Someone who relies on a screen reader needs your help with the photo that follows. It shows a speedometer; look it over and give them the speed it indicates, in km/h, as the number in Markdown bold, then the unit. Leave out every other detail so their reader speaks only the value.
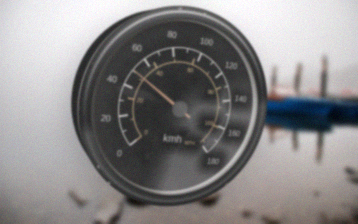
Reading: **50** km/h
